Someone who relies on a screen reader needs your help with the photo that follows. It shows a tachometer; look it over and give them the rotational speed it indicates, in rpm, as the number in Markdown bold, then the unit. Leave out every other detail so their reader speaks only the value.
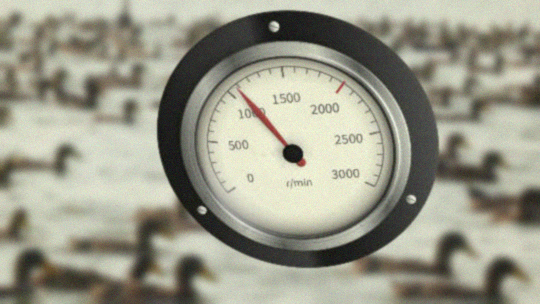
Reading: **1100** rpm
